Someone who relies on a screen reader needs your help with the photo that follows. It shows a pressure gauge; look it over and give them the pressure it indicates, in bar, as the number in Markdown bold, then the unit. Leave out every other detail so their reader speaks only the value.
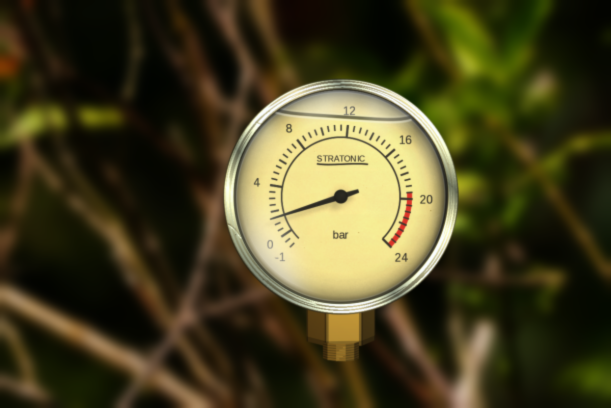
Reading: **1.5** bar
